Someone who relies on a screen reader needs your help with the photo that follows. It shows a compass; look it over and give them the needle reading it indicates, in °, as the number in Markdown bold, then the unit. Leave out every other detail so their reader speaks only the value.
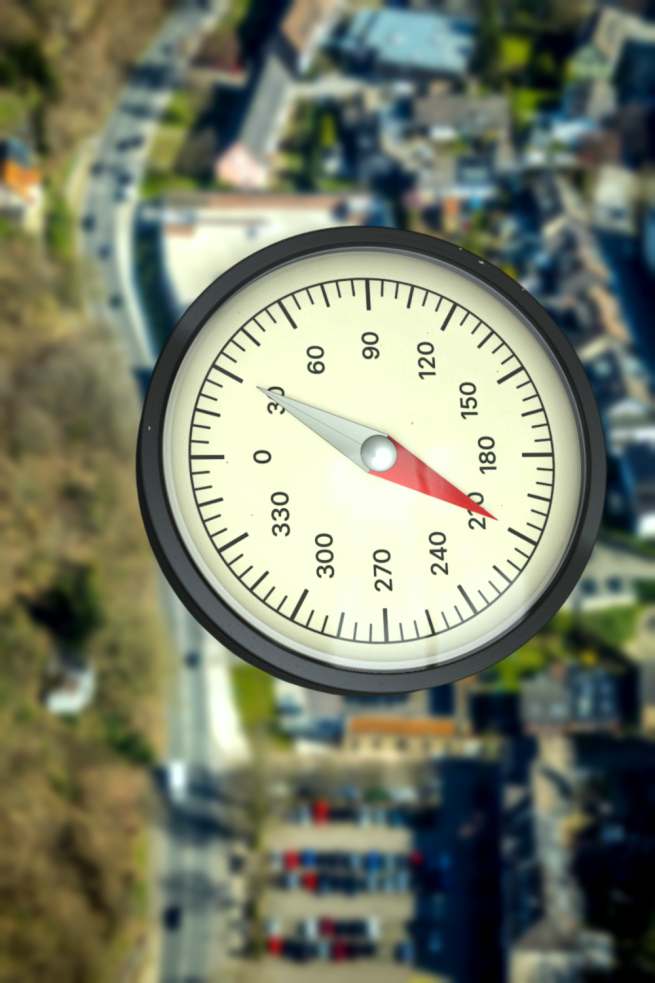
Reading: **210** °
